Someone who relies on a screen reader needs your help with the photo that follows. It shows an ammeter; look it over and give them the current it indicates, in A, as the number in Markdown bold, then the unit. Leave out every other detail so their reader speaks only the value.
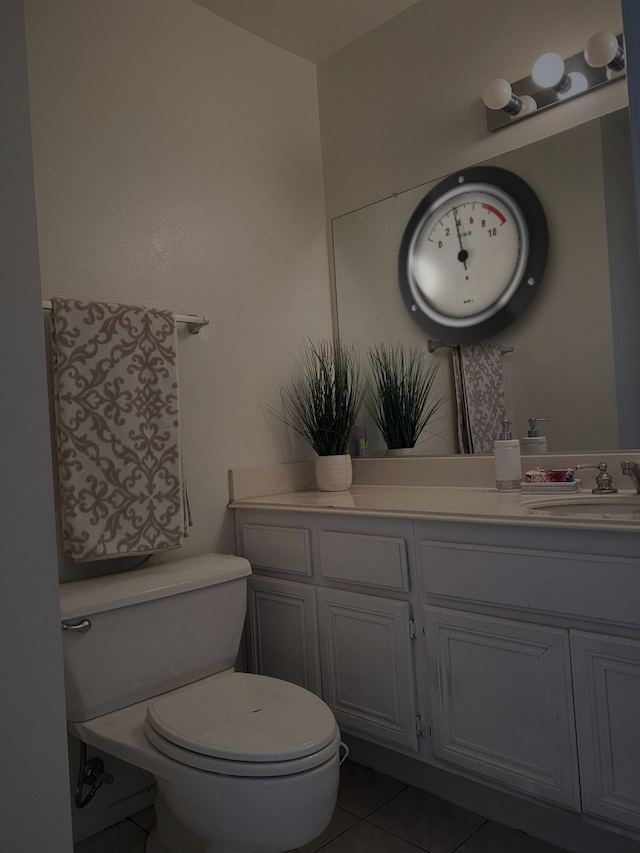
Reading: **4** A
